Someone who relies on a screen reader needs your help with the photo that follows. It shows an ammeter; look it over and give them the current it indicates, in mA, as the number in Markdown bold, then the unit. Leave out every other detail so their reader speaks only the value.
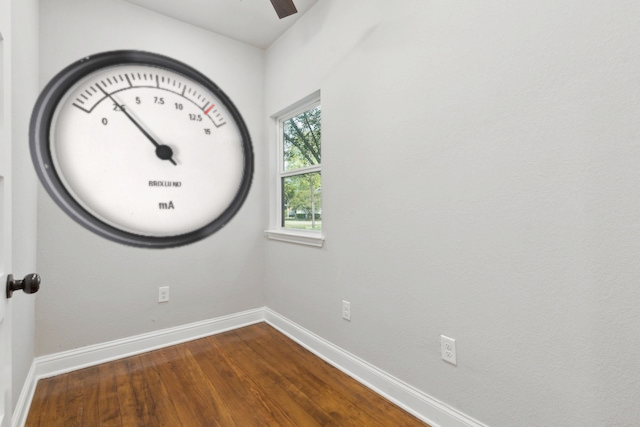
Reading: **2.5** mA
